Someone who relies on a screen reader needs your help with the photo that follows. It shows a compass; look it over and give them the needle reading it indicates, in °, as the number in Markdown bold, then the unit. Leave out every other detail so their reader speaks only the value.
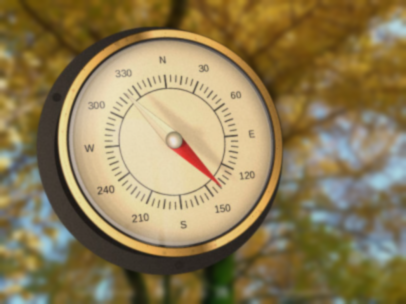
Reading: **140** °
